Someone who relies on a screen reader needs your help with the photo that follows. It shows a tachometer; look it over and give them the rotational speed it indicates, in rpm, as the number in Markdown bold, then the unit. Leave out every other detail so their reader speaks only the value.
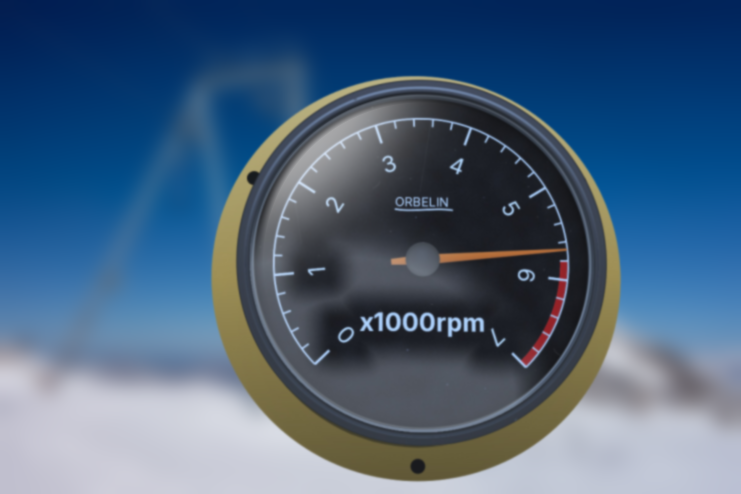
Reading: **5700** rpm
